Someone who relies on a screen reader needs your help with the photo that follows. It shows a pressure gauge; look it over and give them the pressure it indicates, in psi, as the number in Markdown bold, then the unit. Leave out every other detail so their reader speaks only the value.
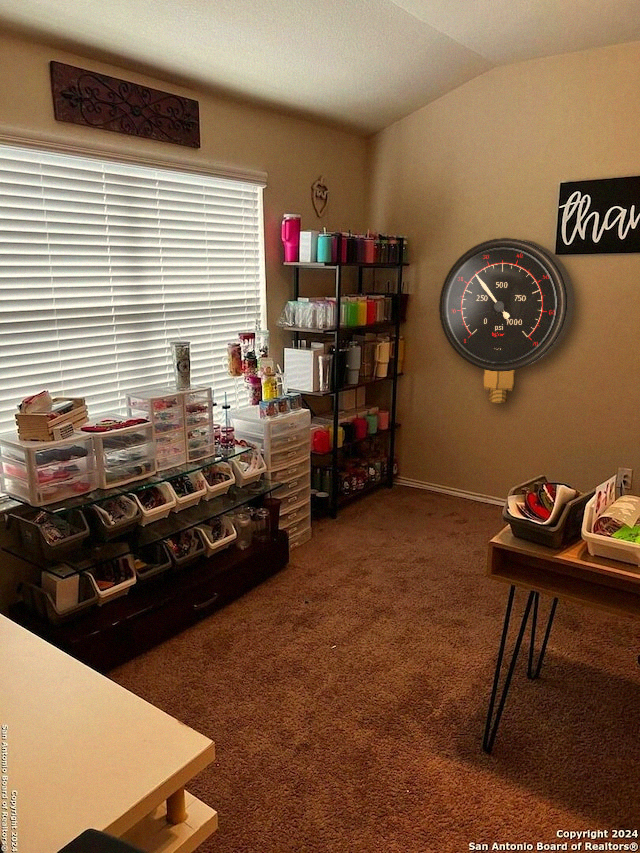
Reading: **350** psi
